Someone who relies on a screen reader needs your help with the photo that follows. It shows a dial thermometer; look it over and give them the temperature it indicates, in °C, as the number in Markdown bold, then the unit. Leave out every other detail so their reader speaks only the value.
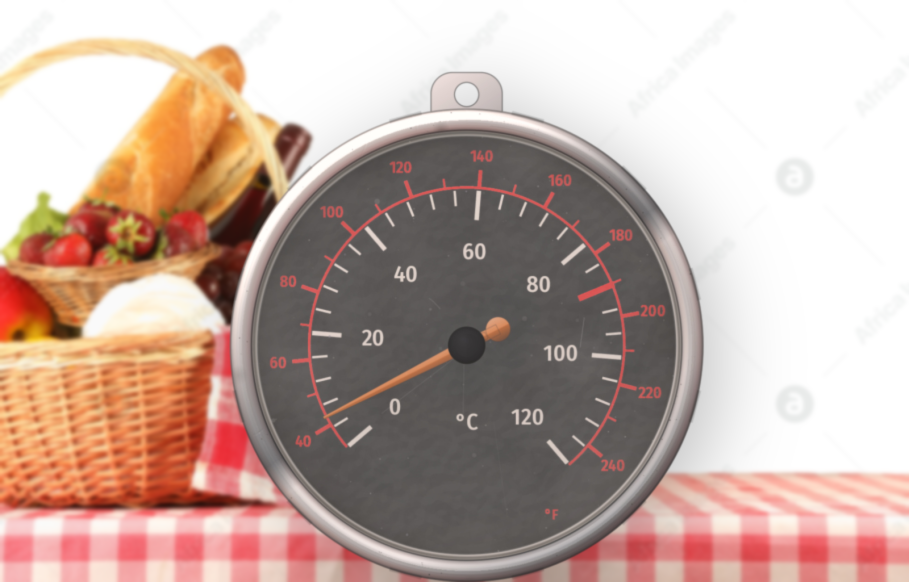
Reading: **6** °C
